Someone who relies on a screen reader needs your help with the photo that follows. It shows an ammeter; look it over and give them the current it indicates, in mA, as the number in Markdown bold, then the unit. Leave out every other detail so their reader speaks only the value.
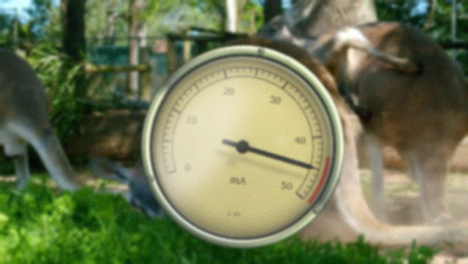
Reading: **45** mA
